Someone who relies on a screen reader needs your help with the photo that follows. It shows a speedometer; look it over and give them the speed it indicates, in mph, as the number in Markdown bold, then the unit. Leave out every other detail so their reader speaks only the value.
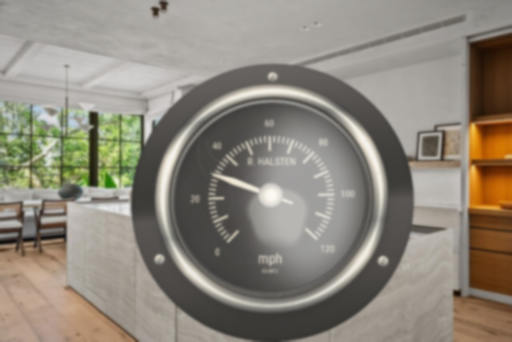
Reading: **30** mph
